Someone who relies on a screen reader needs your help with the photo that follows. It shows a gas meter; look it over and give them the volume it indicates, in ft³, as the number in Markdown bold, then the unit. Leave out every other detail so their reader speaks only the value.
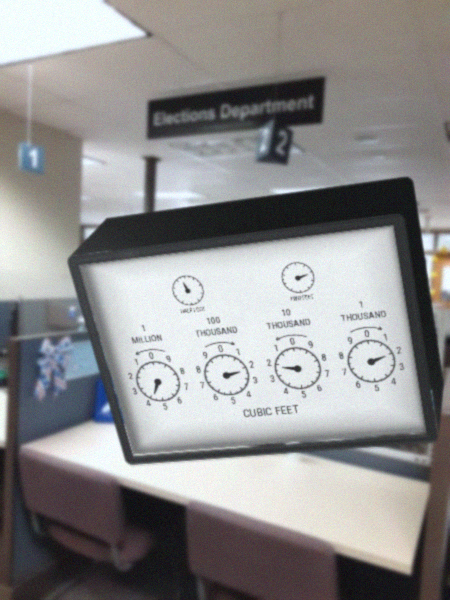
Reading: **422200** ft³
